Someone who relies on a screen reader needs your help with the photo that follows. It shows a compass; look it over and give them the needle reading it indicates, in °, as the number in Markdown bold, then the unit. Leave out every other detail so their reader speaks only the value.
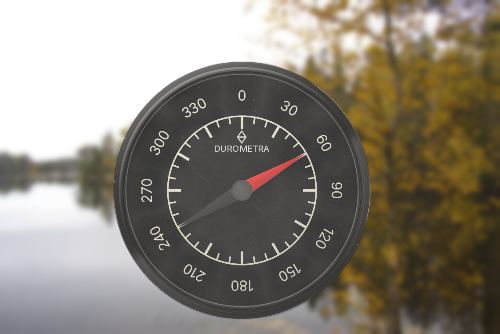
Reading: **60** °
